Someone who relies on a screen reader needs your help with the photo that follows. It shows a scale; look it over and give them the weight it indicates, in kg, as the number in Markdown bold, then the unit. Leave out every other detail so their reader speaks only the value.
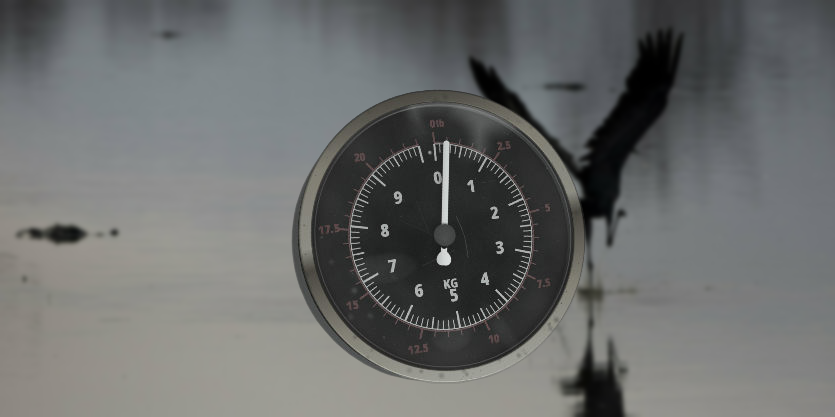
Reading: **0.2** kg
